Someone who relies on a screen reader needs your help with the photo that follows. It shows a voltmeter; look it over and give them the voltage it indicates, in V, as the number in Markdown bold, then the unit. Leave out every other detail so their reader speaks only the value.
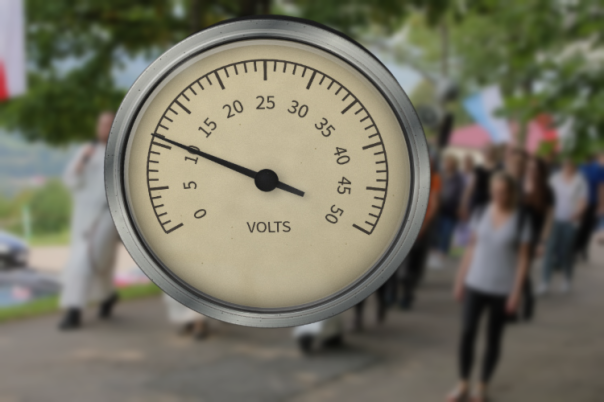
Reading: **11** V
